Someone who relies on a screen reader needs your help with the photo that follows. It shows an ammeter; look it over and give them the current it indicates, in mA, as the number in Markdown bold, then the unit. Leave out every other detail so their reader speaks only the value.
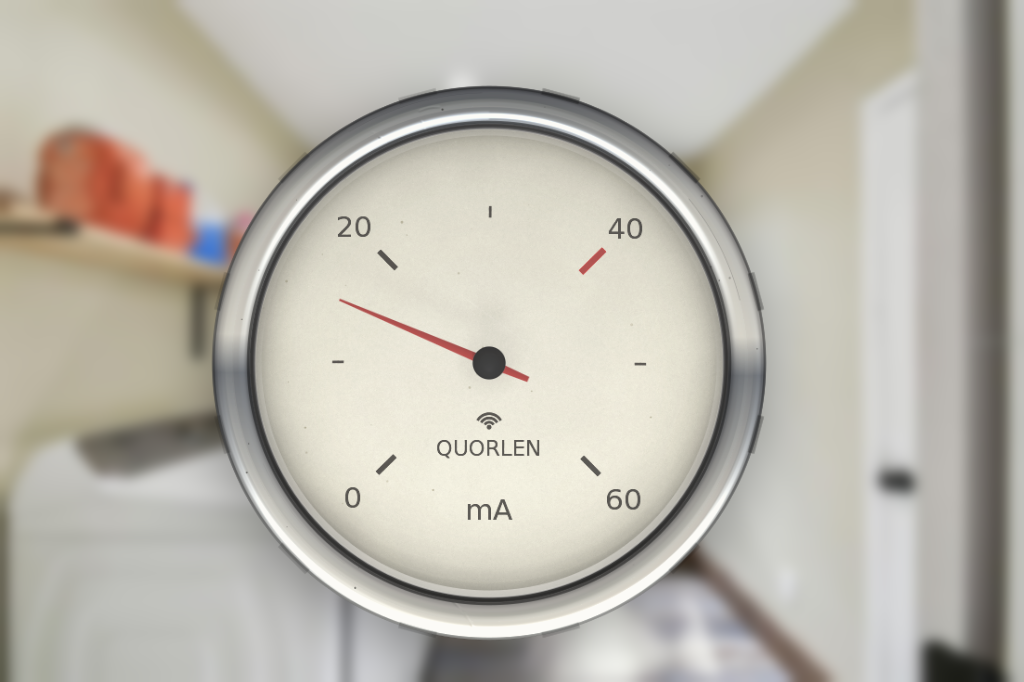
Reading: **15** mA
